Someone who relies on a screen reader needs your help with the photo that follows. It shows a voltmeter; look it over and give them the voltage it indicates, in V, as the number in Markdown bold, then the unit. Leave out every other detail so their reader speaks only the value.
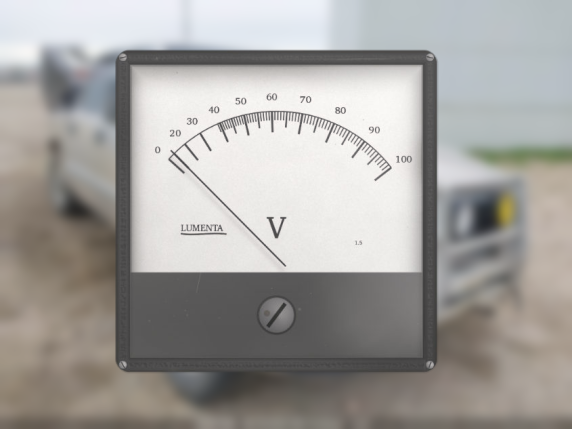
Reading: **10** V
